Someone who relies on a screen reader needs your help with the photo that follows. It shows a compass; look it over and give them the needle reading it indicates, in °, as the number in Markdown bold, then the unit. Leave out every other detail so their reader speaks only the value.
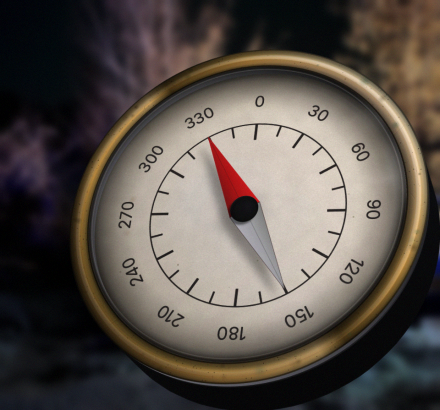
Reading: **330** °
